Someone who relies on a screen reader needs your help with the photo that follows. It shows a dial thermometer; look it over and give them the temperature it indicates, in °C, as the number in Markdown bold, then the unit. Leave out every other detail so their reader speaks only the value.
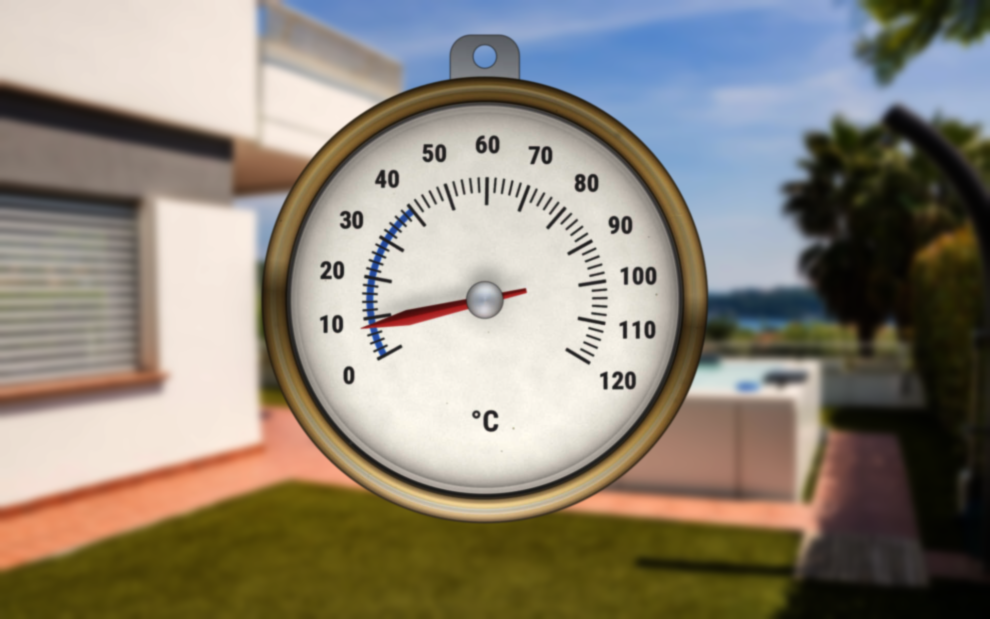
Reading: **8** °C
